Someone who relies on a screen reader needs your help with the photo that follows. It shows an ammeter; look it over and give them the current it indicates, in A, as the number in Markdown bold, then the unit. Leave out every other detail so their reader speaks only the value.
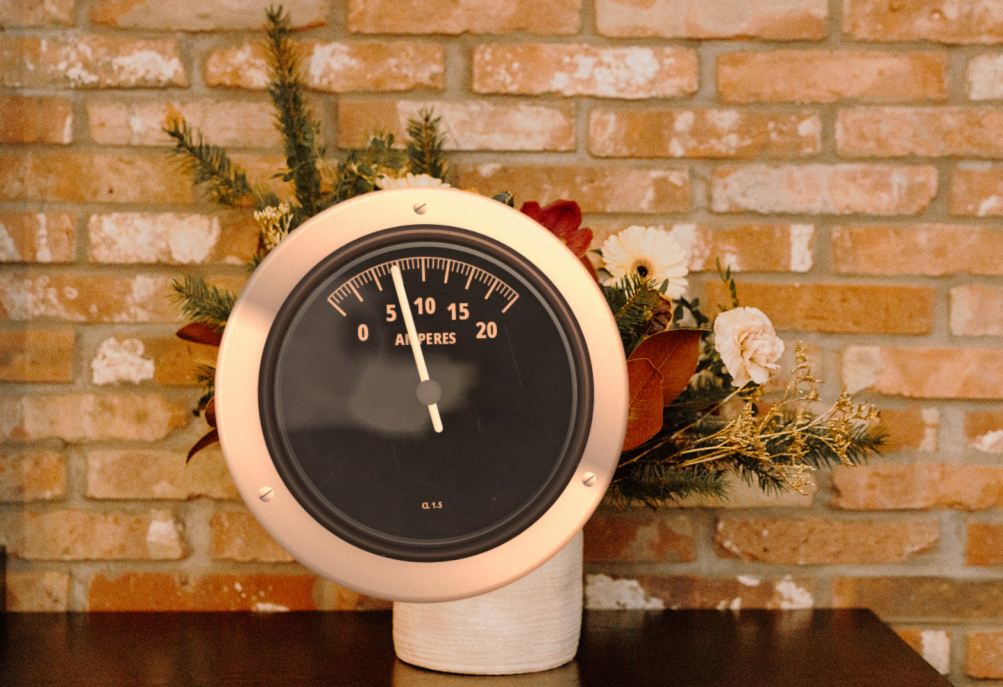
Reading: **7** A
